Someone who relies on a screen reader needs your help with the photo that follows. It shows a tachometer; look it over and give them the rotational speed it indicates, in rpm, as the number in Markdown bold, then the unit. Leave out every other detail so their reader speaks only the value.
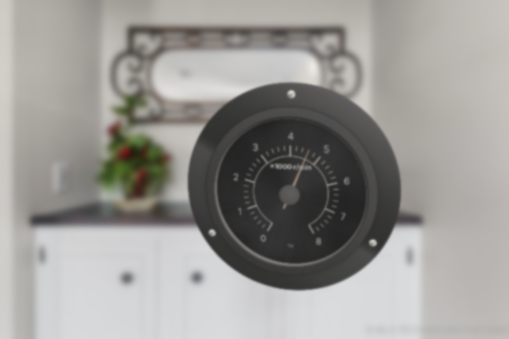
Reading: **4600** rpm
